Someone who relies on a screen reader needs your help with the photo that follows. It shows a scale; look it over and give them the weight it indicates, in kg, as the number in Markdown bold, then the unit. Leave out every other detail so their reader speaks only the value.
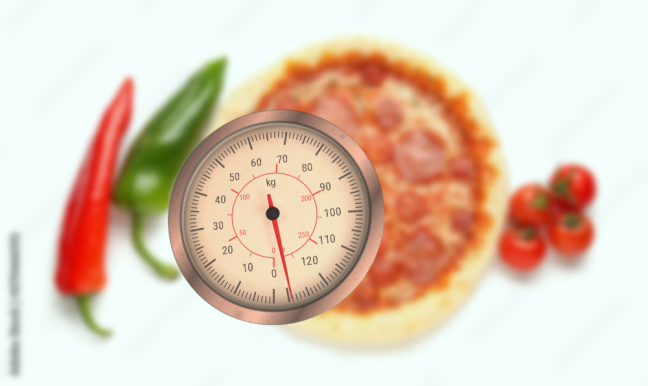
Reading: **129** kg
